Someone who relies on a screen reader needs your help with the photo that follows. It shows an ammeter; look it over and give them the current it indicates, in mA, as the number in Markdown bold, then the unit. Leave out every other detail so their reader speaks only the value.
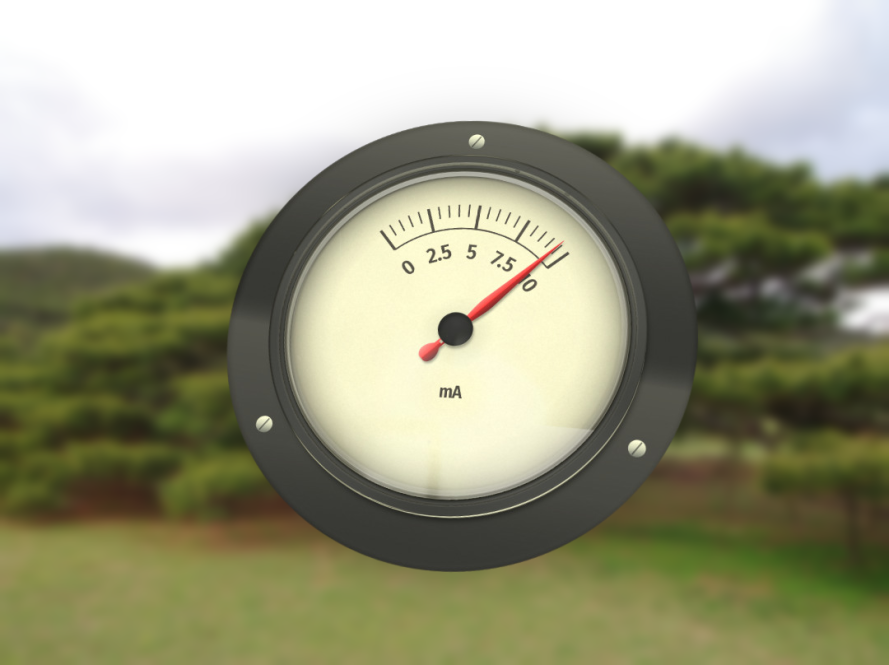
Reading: **9.5** mA
